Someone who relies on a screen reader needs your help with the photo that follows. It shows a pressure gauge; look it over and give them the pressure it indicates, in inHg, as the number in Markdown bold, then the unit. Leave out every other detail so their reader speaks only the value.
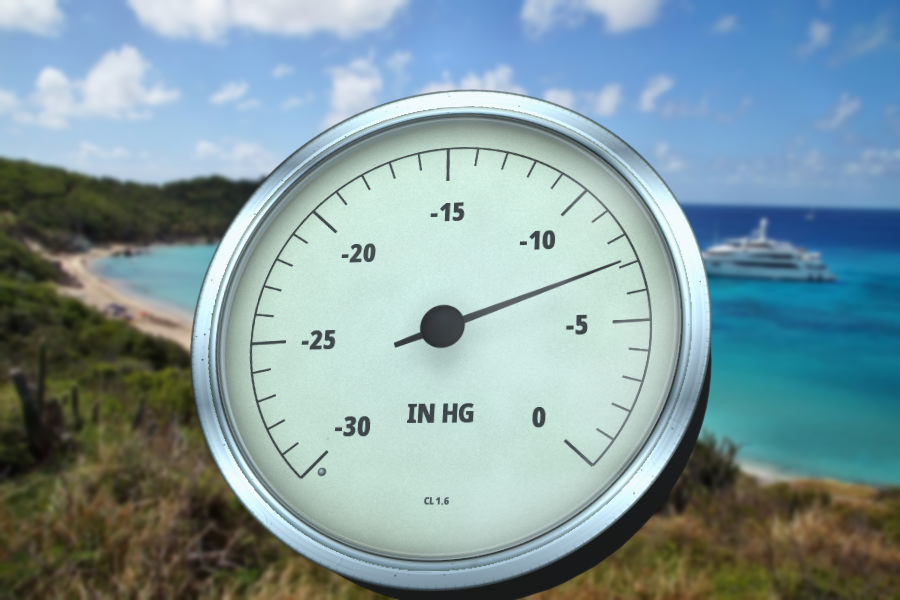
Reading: **-7** inHg
